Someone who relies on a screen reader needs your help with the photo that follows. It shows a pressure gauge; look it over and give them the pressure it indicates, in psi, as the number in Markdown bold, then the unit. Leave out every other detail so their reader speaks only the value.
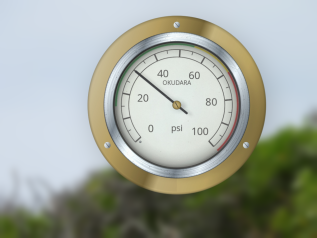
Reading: **30** psi
